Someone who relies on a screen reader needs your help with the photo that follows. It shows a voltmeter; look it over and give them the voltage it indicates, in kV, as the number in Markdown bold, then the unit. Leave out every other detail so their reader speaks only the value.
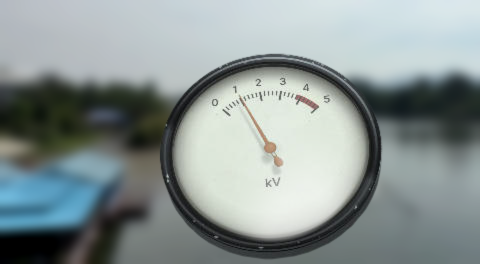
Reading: **1** kV
